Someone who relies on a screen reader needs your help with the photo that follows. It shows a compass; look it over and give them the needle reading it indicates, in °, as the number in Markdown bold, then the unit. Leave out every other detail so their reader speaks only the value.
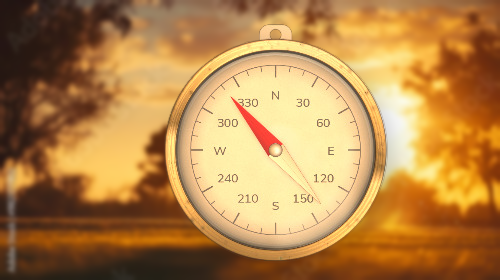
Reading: **320** °
